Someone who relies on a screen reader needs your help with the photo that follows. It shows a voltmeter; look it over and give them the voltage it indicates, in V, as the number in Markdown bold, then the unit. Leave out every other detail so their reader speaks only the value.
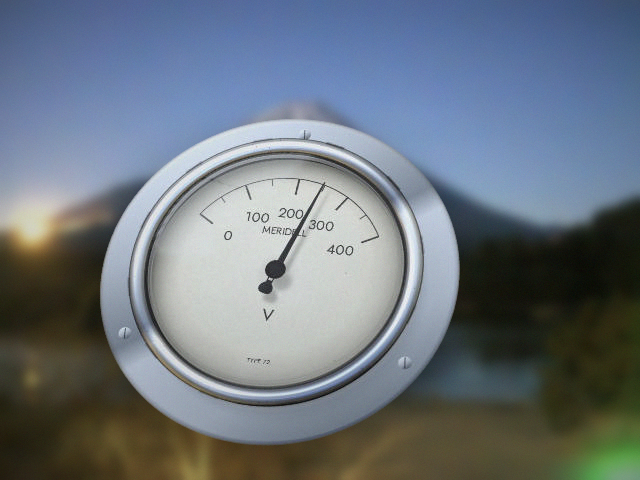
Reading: **250** V
